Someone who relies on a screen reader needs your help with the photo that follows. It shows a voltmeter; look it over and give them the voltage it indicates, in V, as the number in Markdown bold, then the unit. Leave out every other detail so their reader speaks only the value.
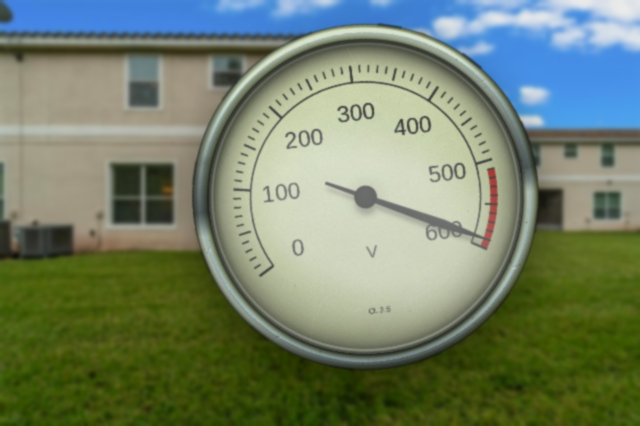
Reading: **590** V
